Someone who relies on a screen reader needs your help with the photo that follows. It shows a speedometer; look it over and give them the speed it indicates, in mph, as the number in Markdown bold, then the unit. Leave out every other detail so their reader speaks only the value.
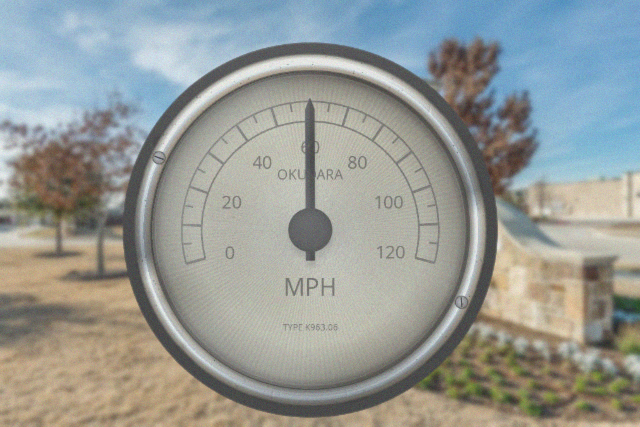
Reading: **60** mph
